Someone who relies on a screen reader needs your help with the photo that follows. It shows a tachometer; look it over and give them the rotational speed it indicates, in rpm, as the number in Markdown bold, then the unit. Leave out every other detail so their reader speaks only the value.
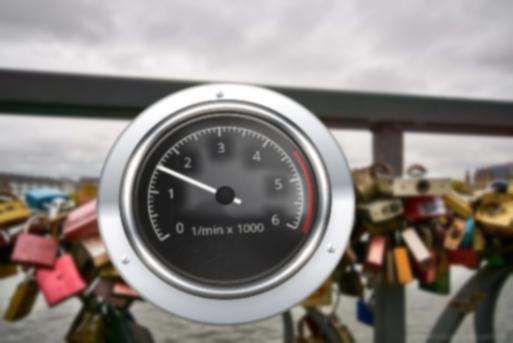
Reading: **1500** rpm
